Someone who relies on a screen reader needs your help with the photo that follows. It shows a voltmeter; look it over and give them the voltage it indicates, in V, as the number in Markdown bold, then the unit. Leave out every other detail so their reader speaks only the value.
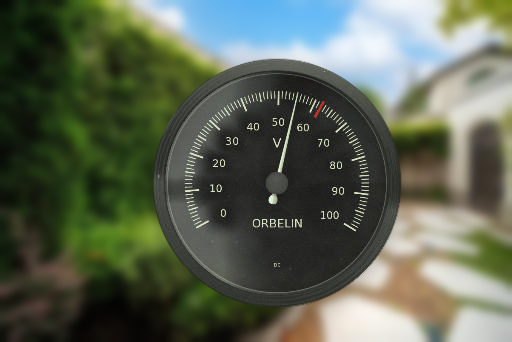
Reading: **55** V
